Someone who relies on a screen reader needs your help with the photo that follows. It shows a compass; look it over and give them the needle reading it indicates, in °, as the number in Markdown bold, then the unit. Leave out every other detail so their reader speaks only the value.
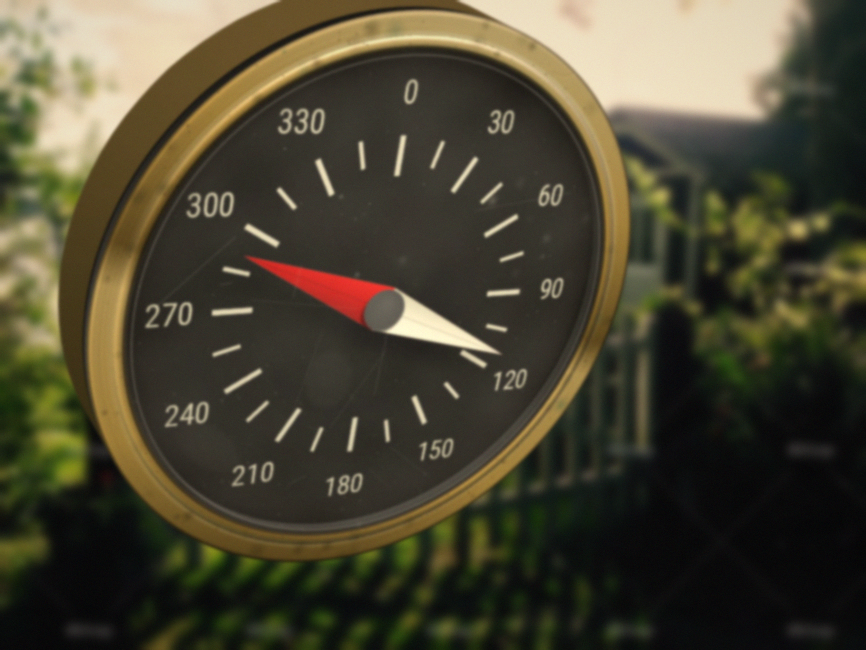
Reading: **292.5** °
